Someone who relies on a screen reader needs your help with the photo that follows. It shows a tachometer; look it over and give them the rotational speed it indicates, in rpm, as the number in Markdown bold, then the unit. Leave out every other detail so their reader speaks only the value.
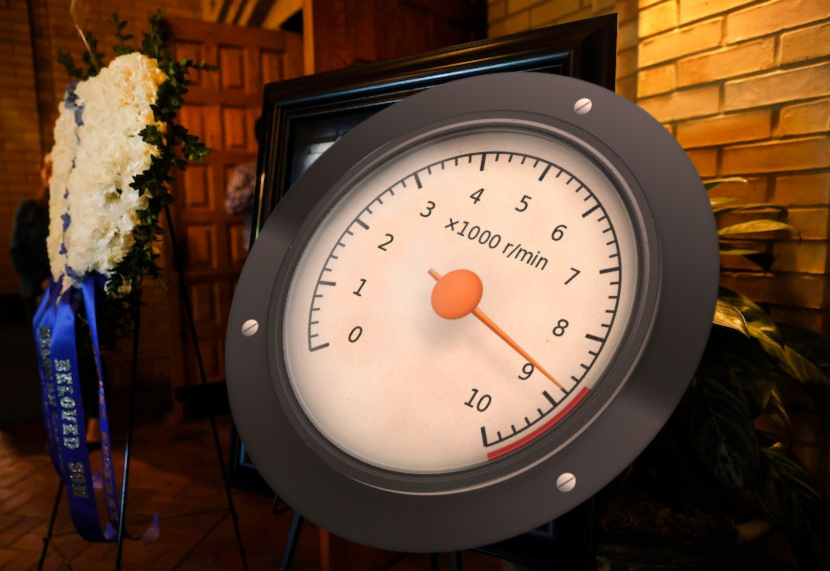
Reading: **8800** rpm
